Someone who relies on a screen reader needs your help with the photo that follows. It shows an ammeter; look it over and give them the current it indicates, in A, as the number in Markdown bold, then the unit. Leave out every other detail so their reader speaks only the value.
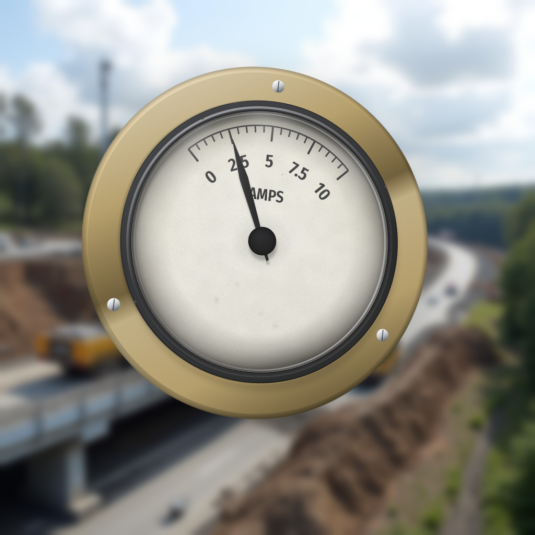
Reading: **2.5** A
